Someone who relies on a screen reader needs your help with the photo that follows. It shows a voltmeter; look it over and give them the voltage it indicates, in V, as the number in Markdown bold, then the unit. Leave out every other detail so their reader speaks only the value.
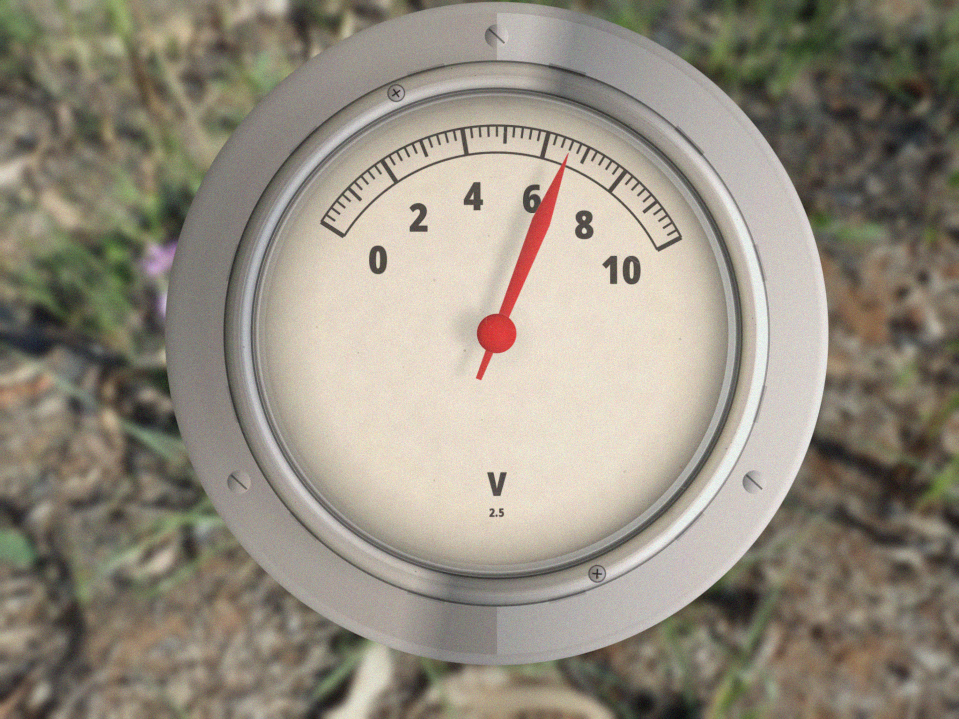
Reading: **6.6** V
